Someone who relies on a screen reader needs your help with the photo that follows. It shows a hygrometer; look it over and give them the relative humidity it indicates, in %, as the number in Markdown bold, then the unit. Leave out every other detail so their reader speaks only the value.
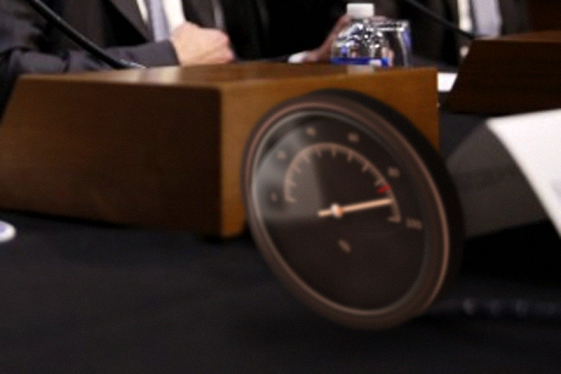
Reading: **90** %
